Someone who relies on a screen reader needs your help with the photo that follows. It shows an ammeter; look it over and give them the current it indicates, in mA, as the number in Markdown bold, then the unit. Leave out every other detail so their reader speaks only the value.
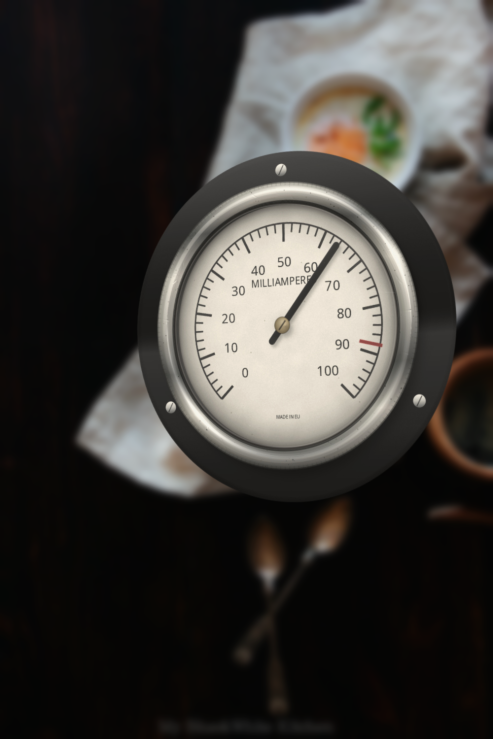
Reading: **64** mA
